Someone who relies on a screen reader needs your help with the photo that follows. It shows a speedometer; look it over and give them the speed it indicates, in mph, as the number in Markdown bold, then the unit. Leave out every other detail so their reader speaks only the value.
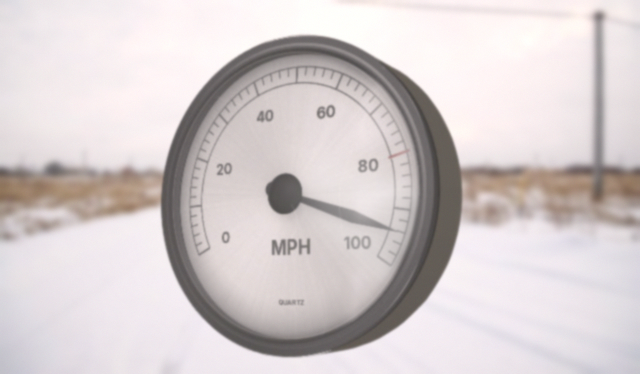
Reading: **94** mph
